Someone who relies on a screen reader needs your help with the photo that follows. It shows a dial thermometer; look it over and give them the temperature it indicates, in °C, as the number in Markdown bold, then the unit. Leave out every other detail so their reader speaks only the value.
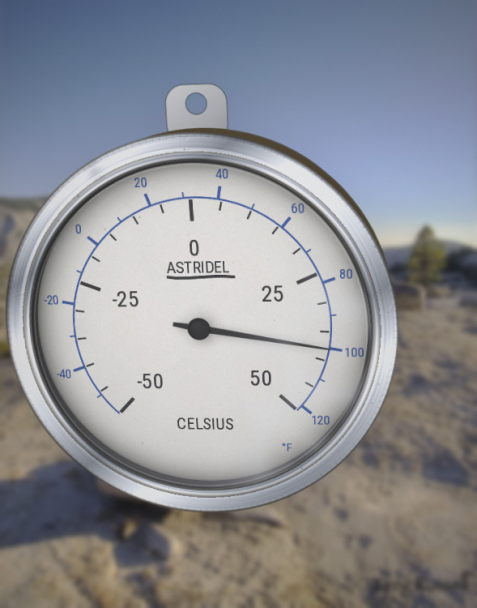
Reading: **37.5** °C
